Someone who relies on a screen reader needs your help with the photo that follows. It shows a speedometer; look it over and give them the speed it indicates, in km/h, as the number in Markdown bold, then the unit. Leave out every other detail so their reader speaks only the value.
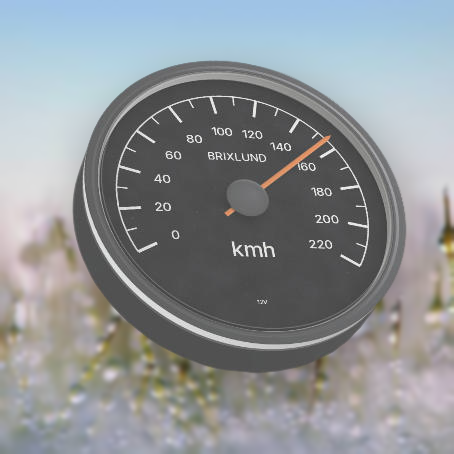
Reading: **155** km/h
